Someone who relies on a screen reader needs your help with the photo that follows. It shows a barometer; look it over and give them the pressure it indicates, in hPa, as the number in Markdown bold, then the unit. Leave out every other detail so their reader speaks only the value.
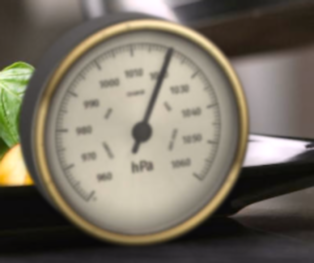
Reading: **1020** hPa
